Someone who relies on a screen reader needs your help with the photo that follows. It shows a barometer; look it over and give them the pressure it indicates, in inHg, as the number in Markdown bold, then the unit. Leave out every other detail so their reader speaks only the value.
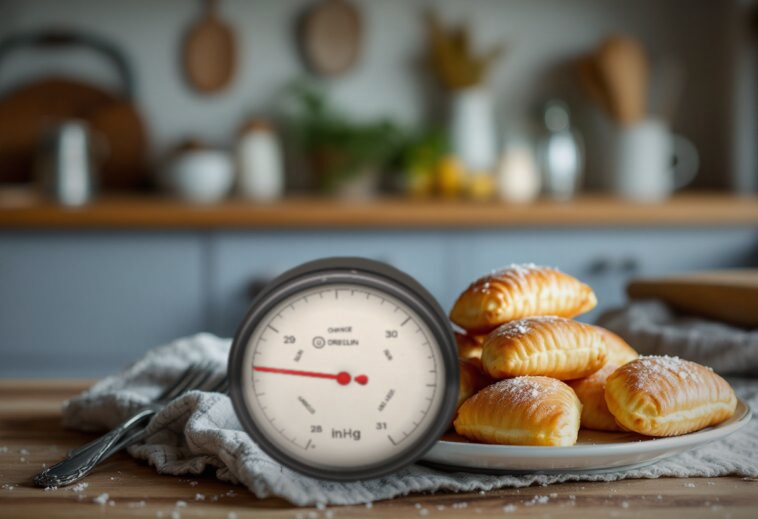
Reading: **28.7** inHg
